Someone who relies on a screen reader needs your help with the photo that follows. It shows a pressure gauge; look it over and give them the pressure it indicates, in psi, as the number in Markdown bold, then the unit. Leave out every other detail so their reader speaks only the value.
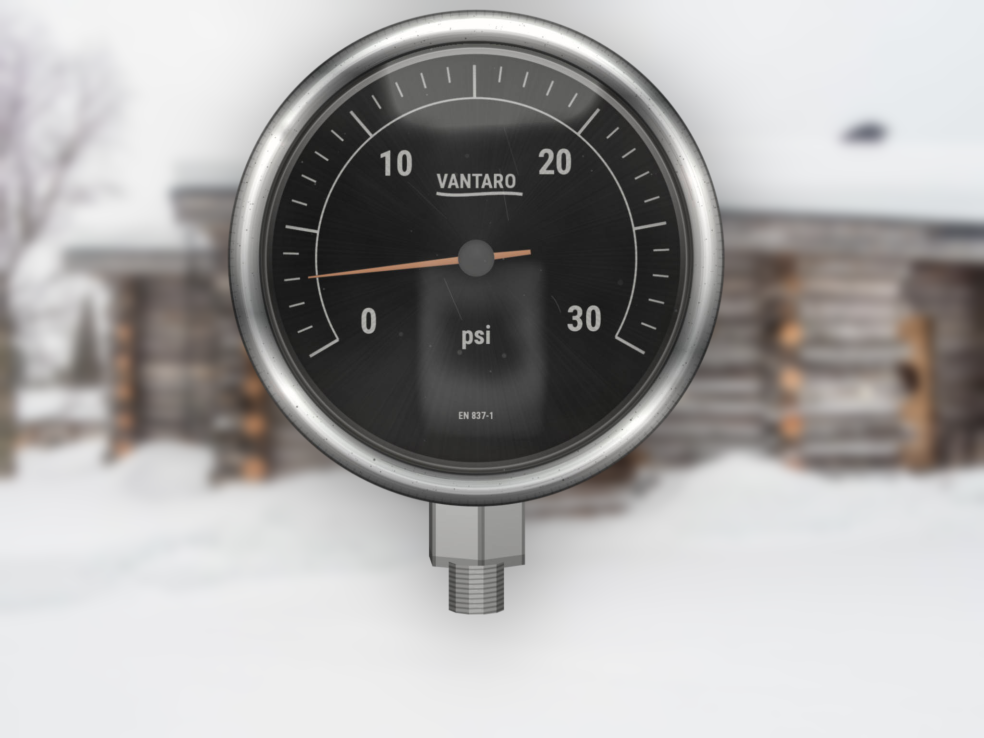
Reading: **3** psi
